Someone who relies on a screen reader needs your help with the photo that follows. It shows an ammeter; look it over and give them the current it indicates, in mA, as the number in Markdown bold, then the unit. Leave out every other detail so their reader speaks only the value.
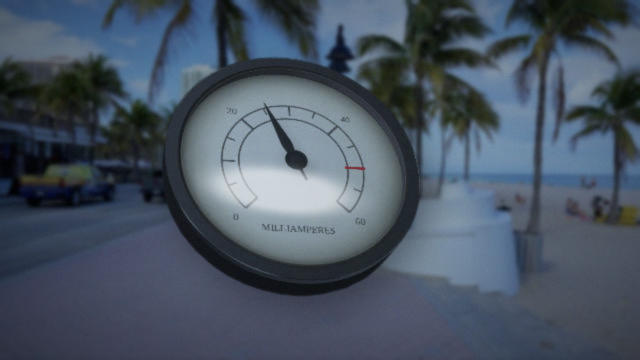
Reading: **25** mA
